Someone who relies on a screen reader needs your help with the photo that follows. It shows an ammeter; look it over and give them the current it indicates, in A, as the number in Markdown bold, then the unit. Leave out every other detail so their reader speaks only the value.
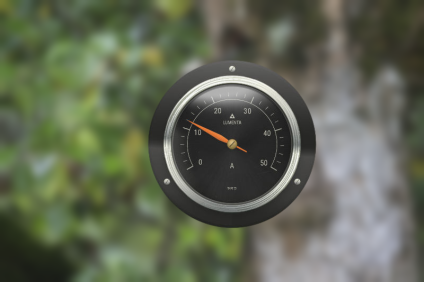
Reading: **12** A
